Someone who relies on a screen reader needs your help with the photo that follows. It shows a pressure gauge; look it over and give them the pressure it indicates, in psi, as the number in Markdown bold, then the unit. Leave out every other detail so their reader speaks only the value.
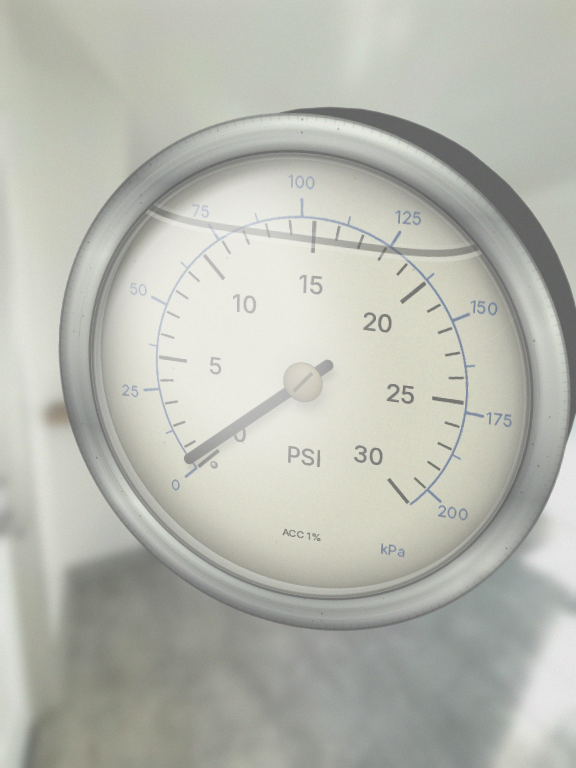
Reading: **0.5** psi
